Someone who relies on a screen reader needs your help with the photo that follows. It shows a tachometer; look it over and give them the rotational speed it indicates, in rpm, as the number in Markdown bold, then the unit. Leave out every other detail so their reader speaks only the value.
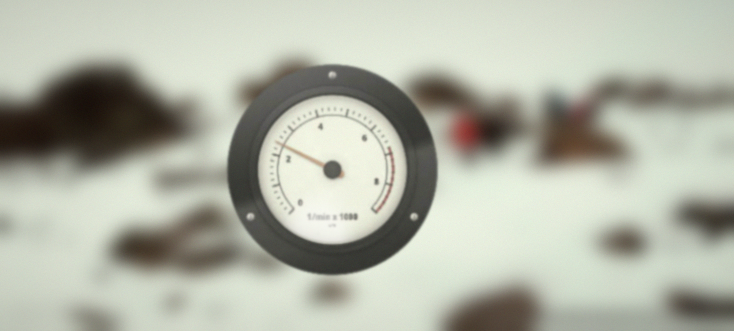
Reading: **2400** rpm
